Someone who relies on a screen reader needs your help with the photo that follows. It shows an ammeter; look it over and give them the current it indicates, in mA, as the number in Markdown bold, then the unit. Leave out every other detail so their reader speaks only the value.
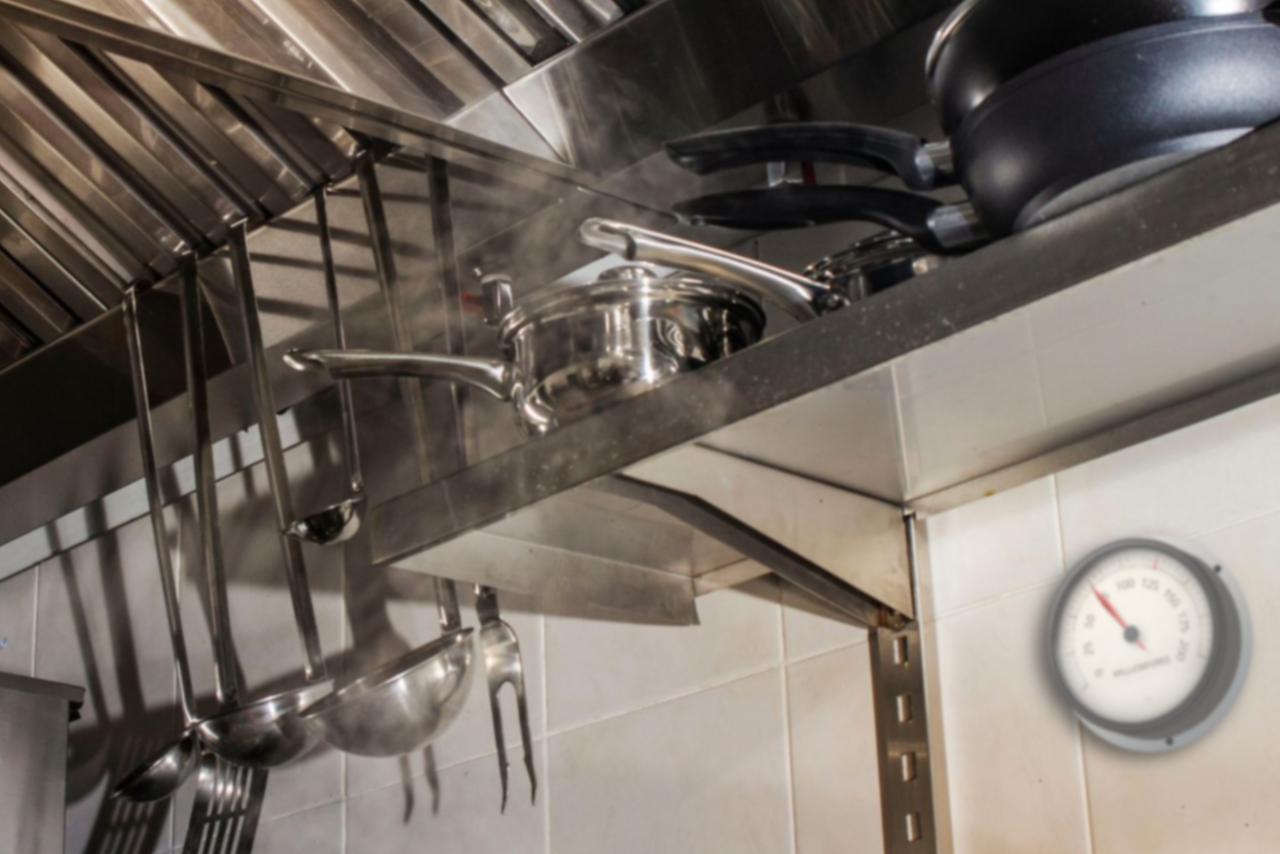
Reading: **75** mA
